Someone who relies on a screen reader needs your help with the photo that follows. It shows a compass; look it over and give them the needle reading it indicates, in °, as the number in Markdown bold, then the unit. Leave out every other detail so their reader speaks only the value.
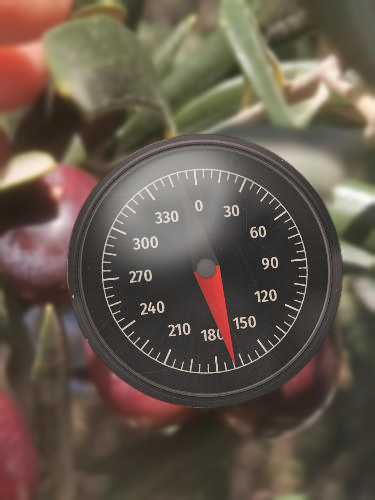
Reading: **170** °
